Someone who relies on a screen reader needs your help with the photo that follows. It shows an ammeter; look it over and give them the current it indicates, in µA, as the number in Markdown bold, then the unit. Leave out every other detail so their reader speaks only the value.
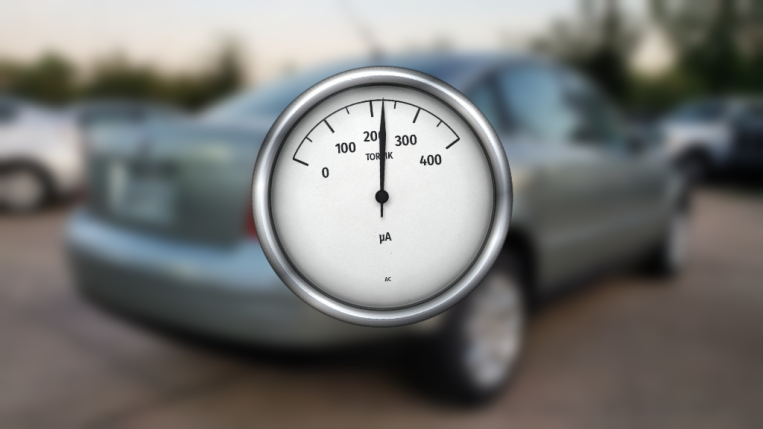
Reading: **225** µA
